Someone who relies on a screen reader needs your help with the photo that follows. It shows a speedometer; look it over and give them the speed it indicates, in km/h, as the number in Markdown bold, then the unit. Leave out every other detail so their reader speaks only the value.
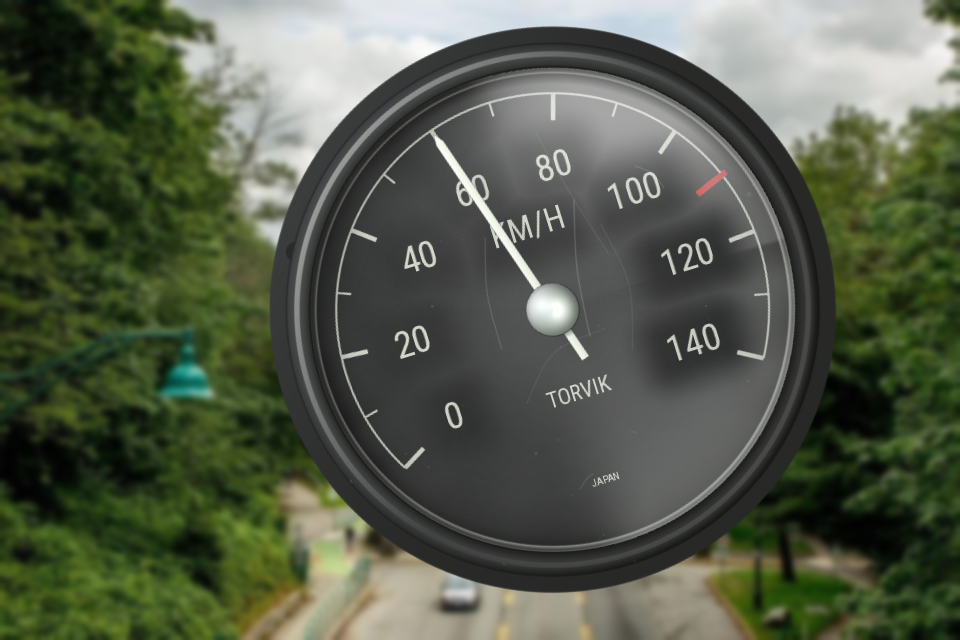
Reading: **60** km/h
